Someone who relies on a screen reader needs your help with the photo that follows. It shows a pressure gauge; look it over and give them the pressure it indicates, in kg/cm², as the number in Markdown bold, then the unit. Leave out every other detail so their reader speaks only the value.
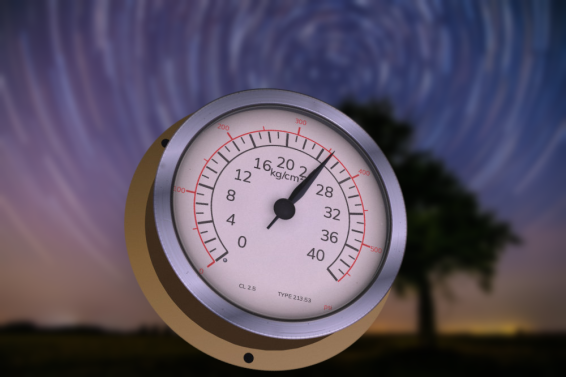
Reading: **25** kg/cm²
